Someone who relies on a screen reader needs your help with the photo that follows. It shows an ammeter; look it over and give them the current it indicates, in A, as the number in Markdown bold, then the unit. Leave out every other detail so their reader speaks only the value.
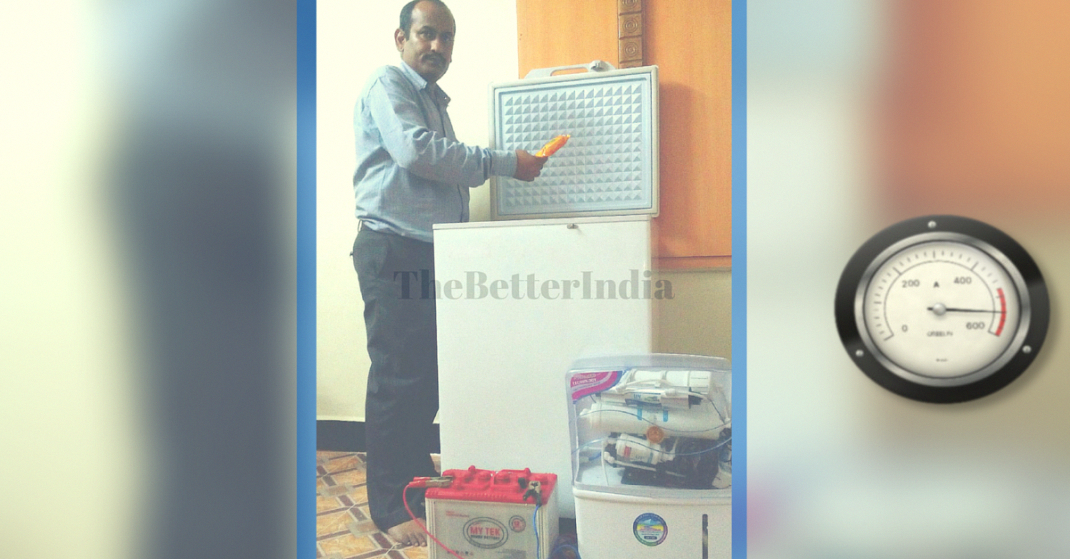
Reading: **540** A
